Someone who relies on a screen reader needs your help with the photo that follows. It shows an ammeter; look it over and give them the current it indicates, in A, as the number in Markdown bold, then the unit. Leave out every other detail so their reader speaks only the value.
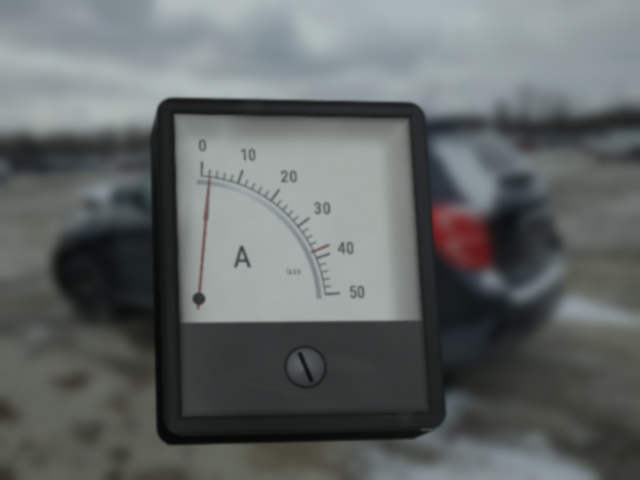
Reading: **2** A
